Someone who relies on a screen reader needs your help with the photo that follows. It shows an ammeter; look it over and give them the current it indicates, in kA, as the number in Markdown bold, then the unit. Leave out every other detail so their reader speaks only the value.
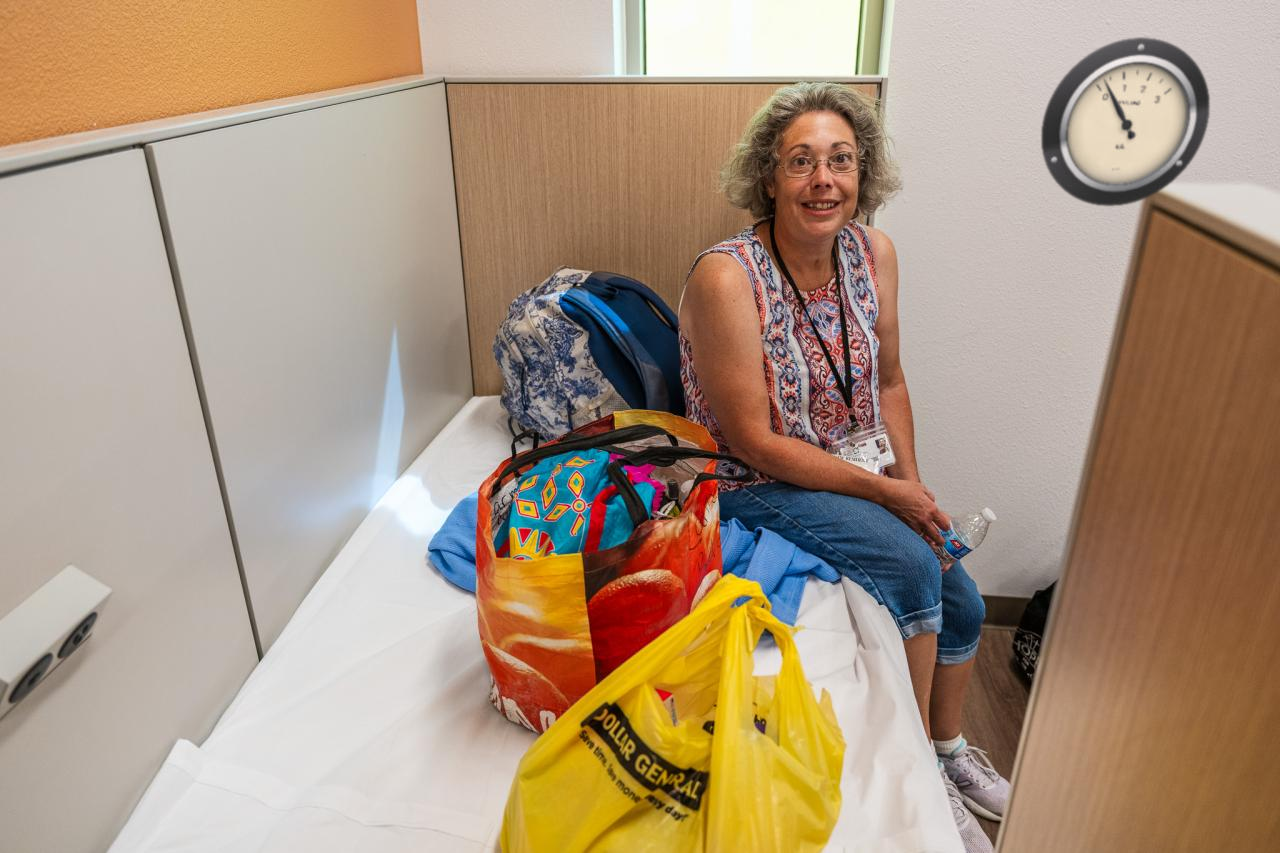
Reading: **0.25** kA
